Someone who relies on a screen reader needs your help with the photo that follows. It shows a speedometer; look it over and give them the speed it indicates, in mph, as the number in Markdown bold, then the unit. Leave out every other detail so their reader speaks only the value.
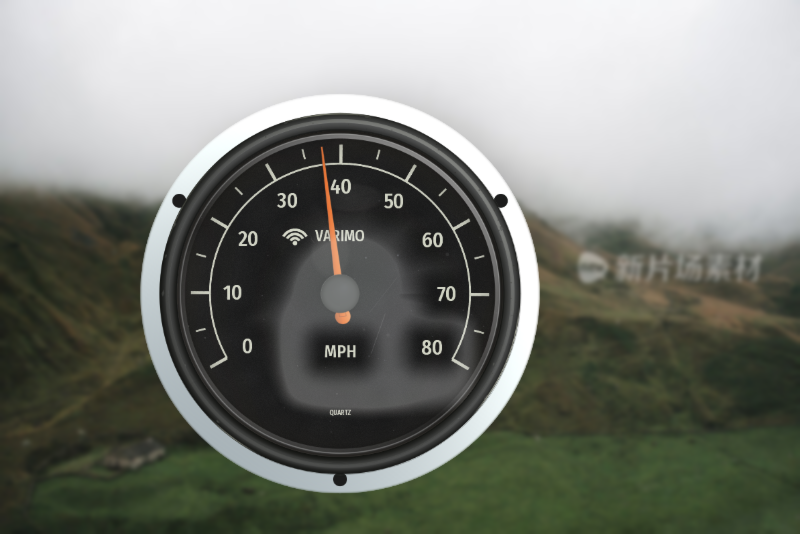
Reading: **37.5** mph
